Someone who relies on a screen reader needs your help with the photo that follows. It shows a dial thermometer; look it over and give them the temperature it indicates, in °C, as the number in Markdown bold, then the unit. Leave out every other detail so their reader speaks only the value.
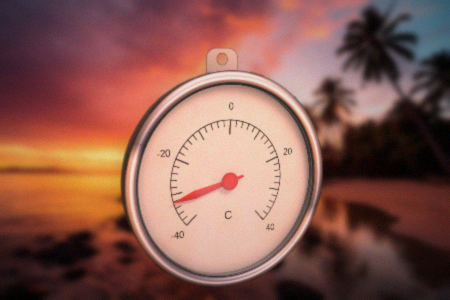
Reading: **-32** °C
